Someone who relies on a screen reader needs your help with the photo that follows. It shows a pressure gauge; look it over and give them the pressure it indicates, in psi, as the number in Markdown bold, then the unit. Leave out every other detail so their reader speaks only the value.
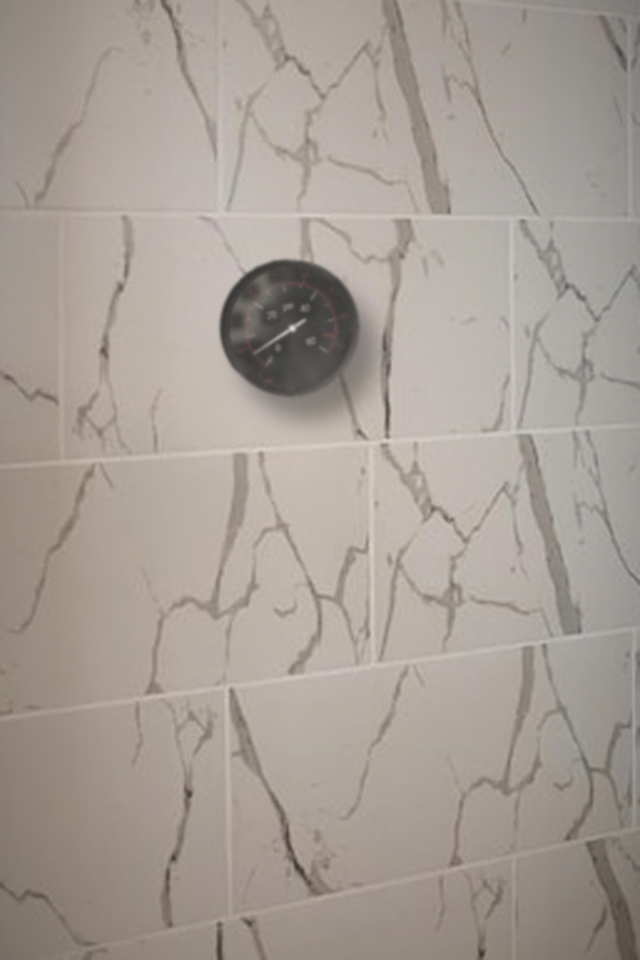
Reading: **5** psi
